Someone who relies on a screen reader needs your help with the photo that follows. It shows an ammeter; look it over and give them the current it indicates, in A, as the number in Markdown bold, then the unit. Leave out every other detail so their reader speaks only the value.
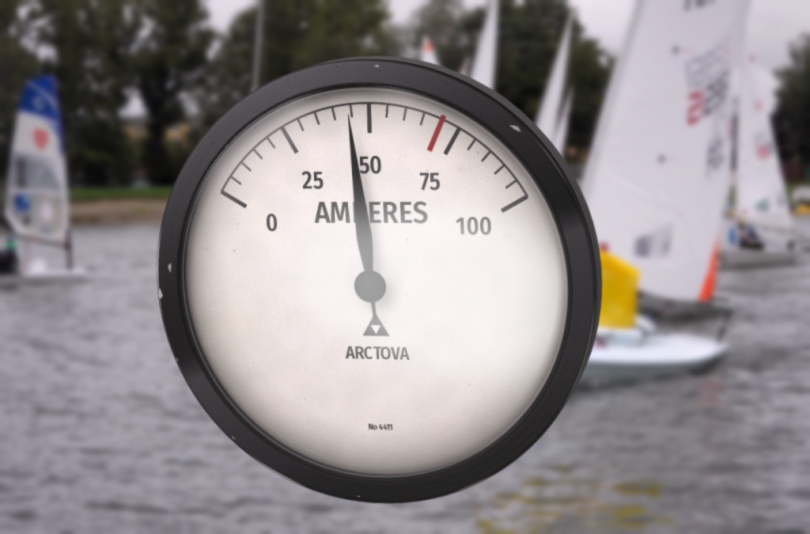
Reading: **45** A
